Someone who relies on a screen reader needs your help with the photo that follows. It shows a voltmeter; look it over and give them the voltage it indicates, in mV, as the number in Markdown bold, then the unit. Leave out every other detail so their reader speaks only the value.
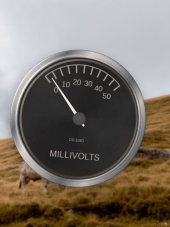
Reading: **2.5** mV
